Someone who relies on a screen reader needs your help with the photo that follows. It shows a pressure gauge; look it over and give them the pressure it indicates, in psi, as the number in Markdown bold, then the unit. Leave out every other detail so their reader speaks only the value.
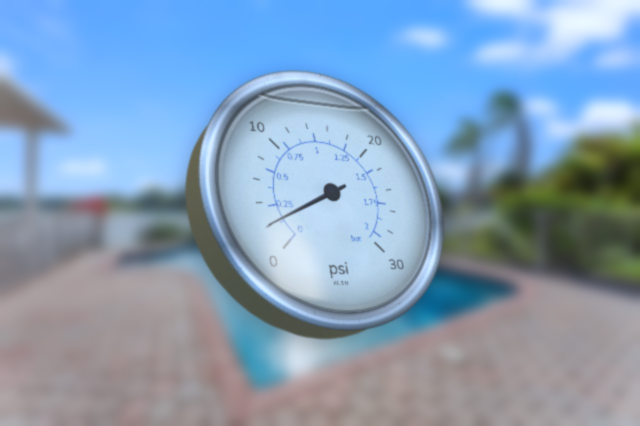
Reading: **2** psi
